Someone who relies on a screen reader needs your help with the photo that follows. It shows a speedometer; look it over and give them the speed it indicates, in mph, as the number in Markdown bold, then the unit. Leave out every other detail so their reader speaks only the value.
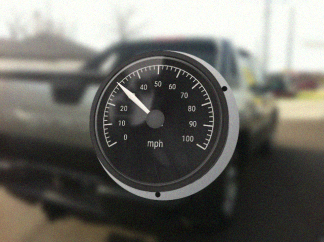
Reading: **30** mph
